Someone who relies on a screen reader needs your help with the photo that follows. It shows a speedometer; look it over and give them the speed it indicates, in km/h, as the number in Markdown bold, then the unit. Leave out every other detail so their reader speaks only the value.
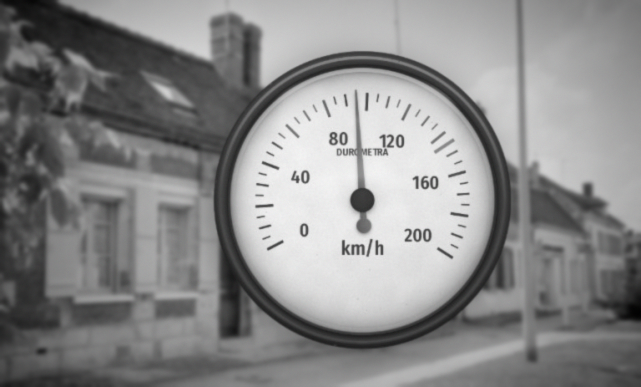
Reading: **95** km/h
